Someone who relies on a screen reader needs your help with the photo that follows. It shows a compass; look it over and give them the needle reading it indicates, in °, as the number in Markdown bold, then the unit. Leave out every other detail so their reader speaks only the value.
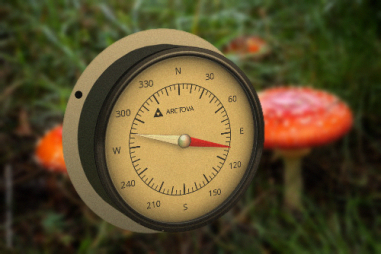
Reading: **105** °
